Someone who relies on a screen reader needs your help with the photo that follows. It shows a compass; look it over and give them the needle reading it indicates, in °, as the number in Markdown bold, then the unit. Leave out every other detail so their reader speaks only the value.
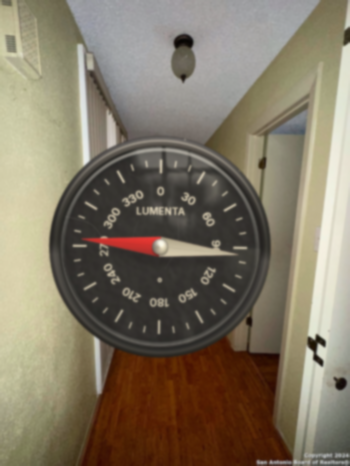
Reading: **275** °
